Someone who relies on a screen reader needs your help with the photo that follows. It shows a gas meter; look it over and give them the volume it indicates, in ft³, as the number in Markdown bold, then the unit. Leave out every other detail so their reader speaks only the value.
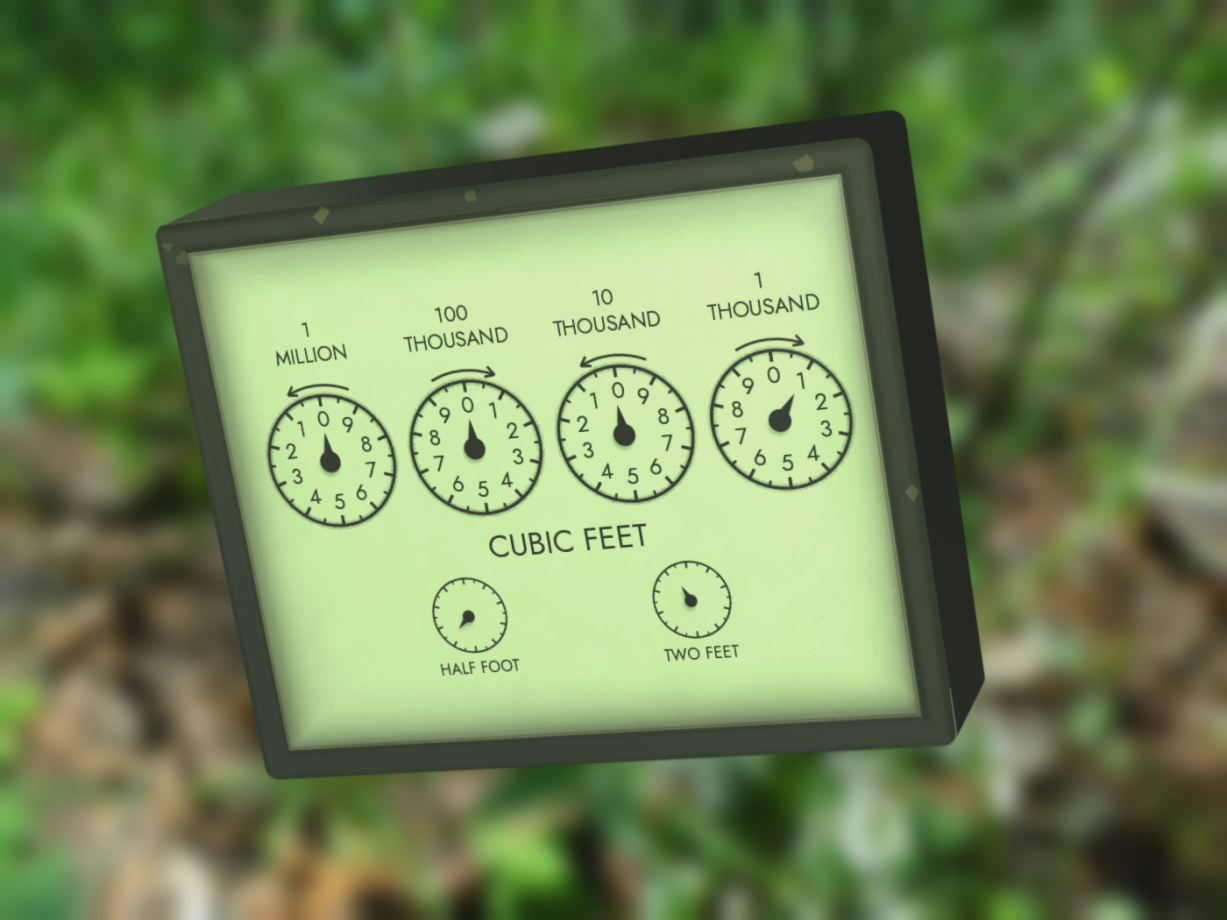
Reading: **100** ft³
